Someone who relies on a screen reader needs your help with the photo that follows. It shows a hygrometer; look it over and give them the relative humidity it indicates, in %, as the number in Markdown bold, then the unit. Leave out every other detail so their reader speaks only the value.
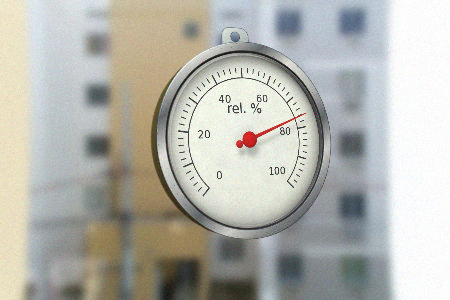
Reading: **76** %
